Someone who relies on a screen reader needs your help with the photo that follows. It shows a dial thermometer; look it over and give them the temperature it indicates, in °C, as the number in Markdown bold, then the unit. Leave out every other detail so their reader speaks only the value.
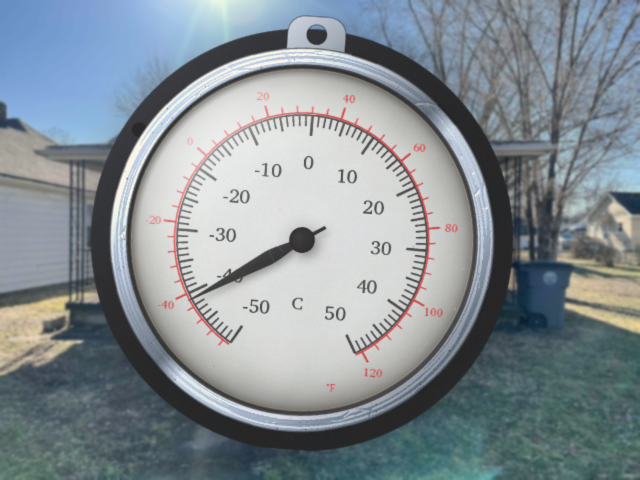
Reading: **-41** °C
